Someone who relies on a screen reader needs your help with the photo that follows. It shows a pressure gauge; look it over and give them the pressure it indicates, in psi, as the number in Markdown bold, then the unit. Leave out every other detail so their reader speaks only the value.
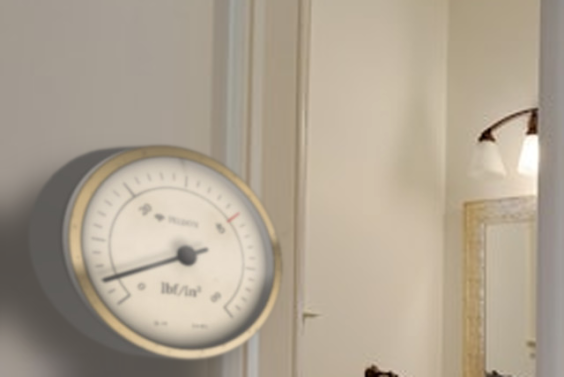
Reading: **4** psi
